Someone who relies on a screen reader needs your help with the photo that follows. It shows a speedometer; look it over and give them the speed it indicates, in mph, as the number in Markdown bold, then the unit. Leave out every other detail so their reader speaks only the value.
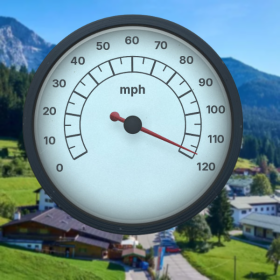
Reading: **117.5** mph
